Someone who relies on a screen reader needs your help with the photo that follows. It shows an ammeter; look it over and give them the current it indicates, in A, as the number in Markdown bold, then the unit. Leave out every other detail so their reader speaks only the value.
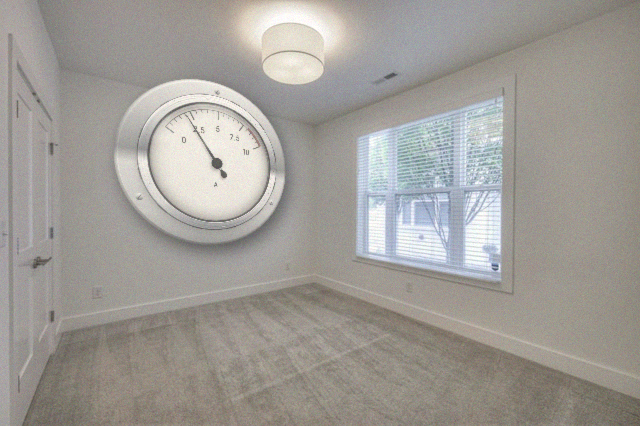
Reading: **2** A
